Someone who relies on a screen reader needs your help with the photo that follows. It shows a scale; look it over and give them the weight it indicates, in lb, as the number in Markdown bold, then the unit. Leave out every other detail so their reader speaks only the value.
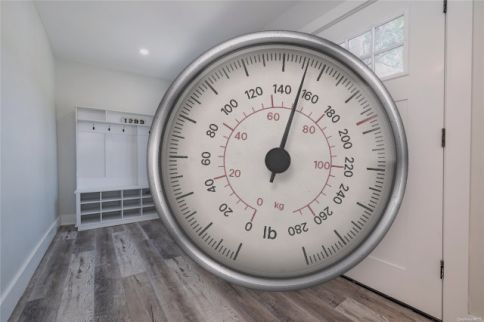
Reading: **152** lb
